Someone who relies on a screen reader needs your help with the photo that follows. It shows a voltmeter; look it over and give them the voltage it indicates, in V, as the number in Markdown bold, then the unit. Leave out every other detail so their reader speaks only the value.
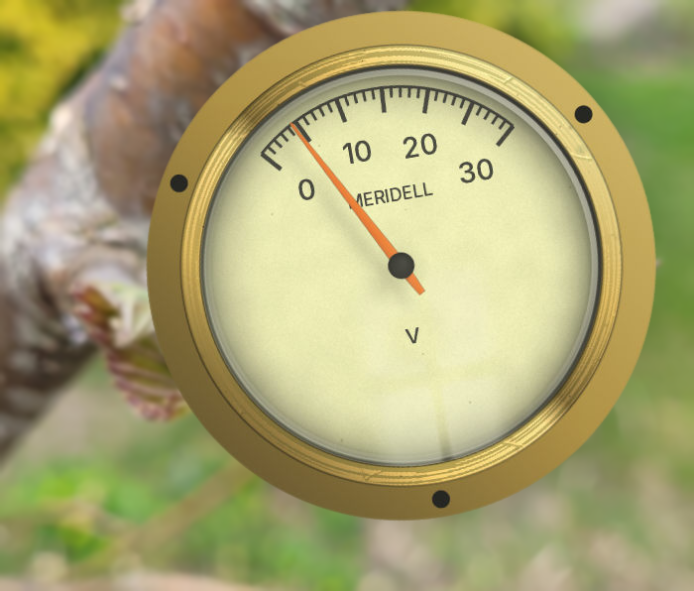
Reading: **4.5** V
